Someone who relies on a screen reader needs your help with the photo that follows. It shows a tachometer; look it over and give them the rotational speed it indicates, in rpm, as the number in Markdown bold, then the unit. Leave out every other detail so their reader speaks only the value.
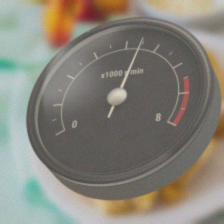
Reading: **4500** rpm
